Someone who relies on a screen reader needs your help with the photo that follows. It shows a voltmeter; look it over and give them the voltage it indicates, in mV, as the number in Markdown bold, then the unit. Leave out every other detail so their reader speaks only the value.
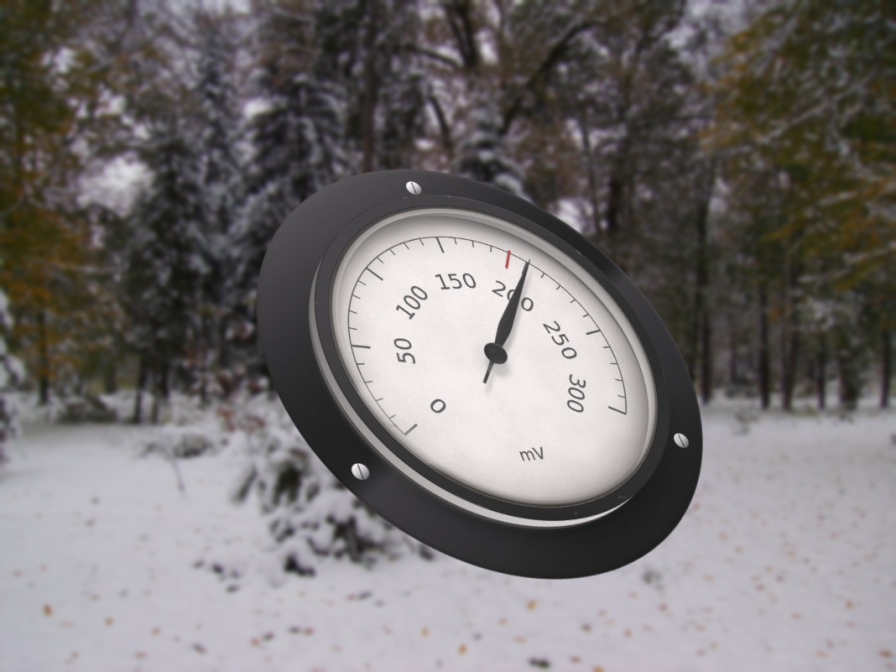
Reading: **200** mV
